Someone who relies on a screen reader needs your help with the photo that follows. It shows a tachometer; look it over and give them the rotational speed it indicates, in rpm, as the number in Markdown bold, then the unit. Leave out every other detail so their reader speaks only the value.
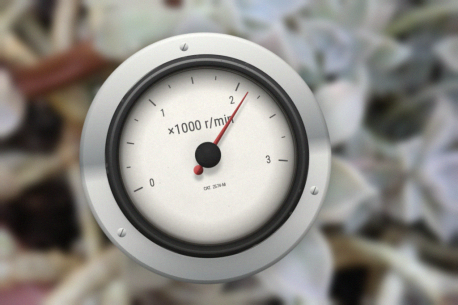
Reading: **2125** rpm
